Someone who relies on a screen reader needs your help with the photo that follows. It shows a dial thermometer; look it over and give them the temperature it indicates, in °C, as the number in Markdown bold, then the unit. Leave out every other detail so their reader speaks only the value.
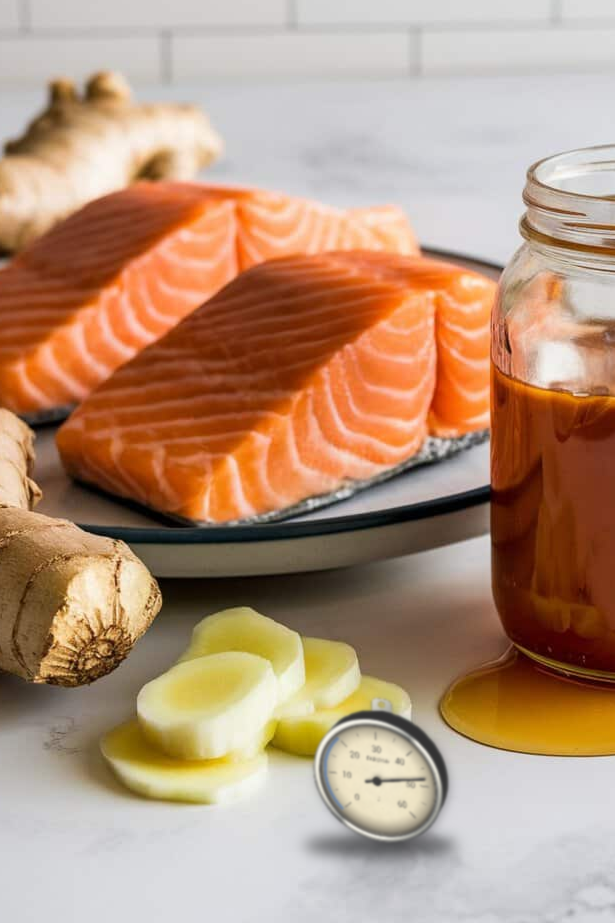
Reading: **47.5** °C
